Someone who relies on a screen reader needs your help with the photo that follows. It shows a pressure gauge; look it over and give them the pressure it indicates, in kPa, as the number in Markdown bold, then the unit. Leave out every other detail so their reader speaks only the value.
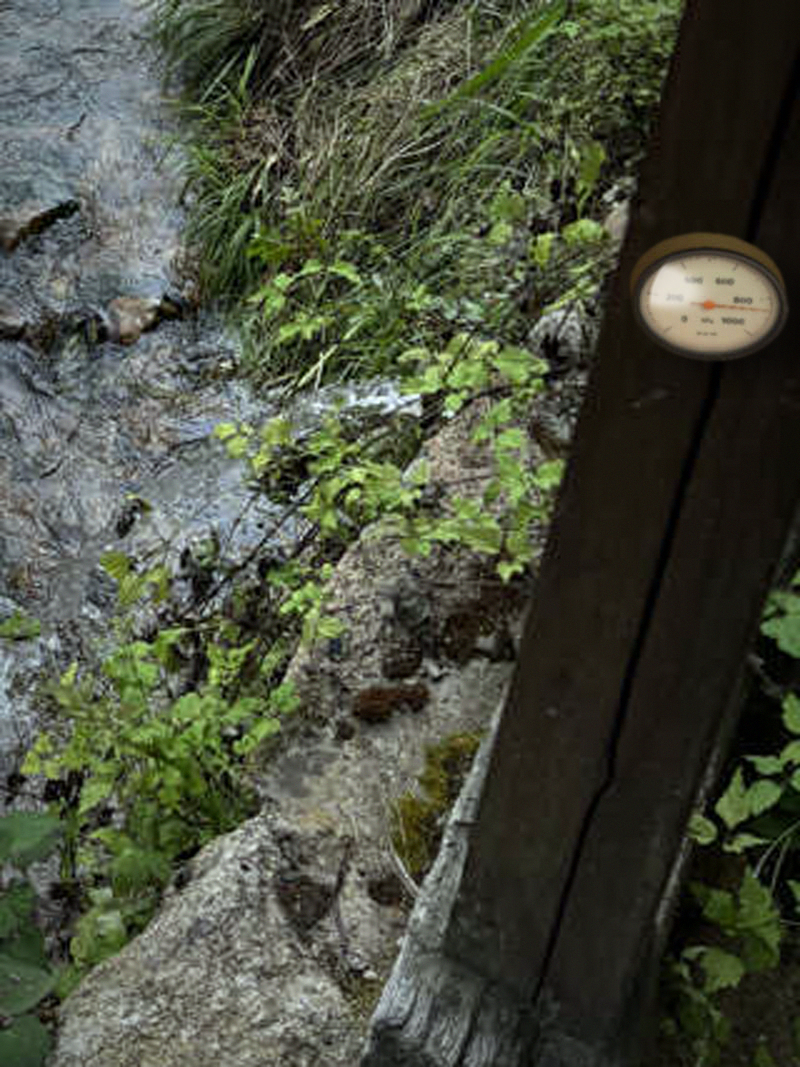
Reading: **850** kPa
